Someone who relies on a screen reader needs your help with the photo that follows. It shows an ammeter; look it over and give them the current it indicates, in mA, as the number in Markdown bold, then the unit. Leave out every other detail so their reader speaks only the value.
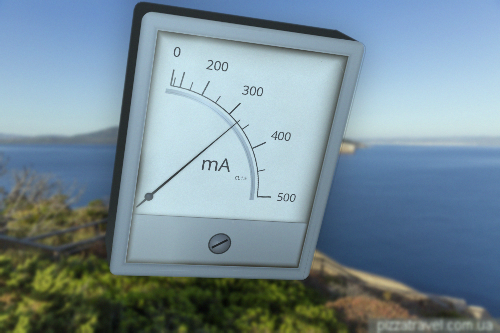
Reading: **325** mA
